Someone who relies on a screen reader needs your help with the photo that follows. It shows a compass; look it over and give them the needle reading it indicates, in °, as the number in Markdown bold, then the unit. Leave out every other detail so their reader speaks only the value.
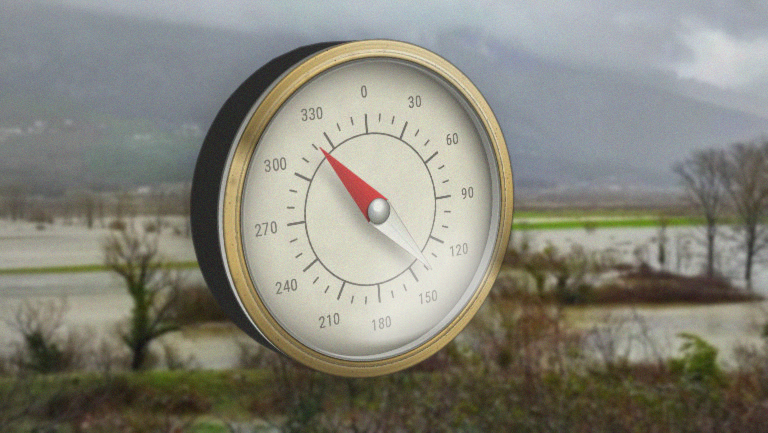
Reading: **320** °
